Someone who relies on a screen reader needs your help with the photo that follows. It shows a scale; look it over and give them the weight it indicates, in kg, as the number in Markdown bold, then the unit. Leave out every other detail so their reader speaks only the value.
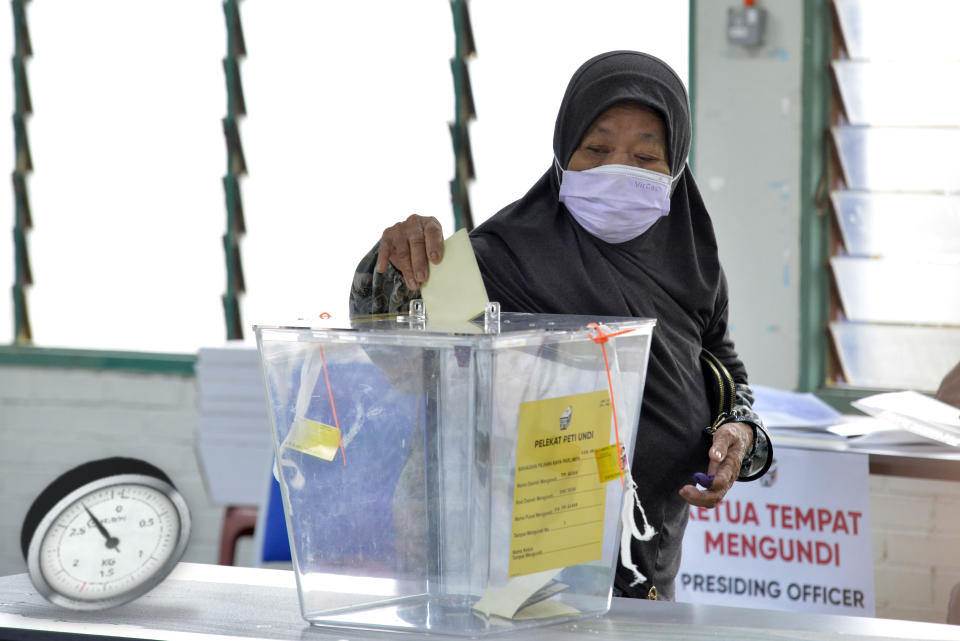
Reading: **2.75** kg
